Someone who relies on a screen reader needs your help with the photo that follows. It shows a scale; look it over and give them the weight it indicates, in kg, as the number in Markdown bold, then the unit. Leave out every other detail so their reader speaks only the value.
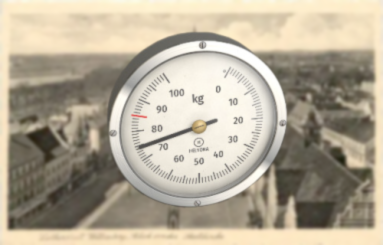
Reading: **75** kg
